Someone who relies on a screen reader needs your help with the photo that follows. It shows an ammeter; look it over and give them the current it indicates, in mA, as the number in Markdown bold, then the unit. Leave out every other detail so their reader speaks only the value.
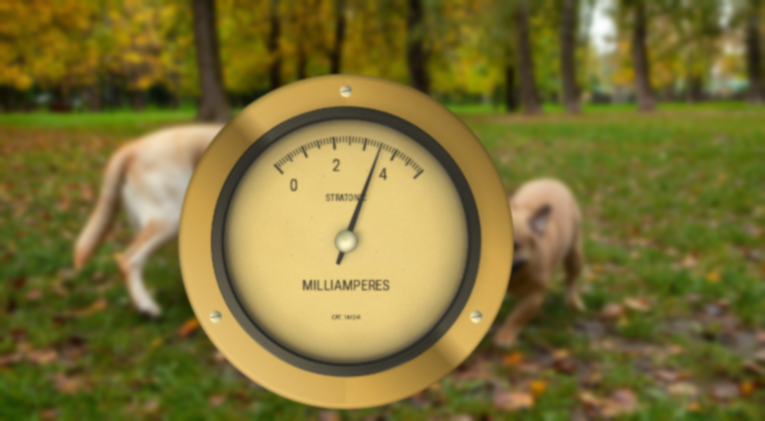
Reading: **3.5** mA
